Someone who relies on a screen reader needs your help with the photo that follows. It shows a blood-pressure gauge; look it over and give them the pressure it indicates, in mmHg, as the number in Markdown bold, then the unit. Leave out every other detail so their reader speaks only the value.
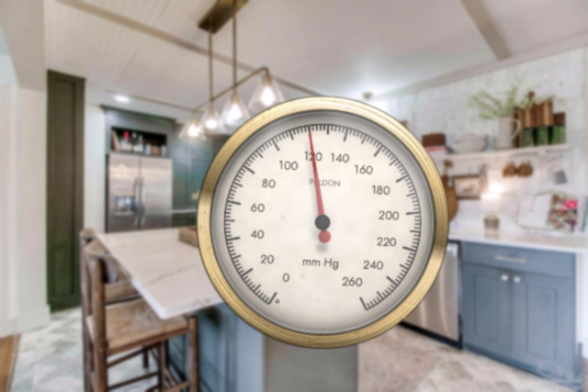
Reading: **120** mmHg
